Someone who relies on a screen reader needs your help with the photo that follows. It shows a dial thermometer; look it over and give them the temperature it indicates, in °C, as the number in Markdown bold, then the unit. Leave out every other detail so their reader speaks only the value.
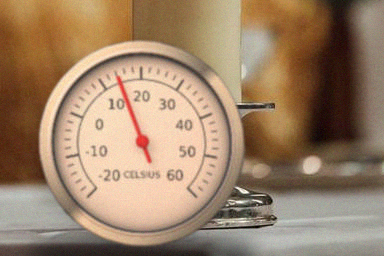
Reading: **14** °C
